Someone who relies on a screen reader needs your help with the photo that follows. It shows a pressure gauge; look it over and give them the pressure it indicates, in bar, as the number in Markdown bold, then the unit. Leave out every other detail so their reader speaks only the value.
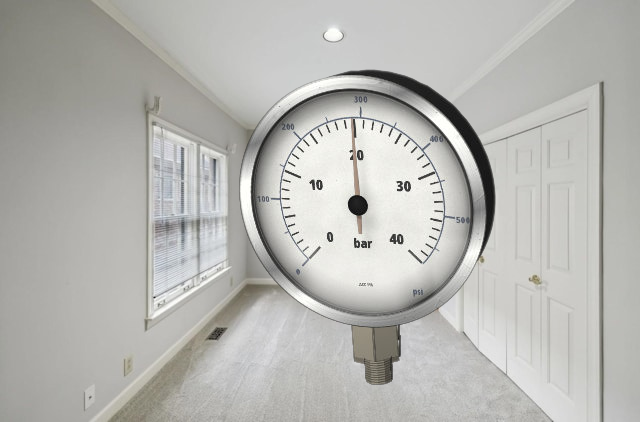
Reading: **20** bar
